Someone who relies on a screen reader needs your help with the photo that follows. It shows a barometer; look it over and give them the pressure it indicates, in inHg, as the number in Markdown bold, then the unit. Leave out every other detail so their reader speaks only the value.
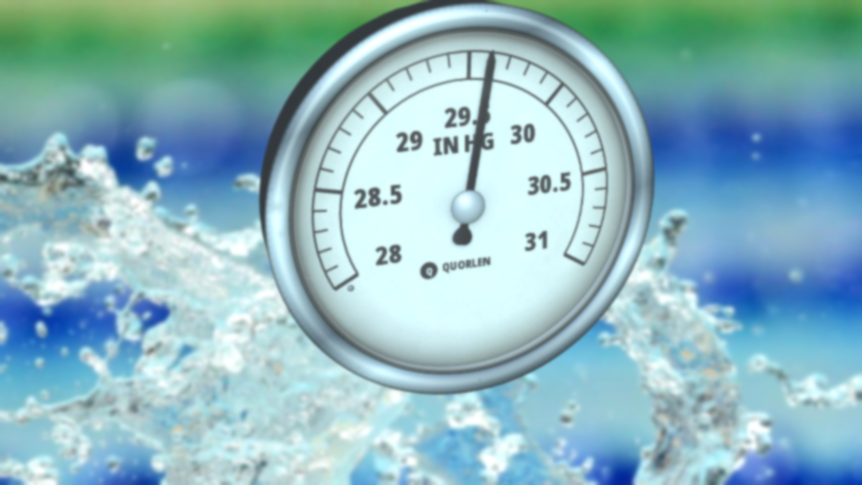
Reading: **29.6** inHg
